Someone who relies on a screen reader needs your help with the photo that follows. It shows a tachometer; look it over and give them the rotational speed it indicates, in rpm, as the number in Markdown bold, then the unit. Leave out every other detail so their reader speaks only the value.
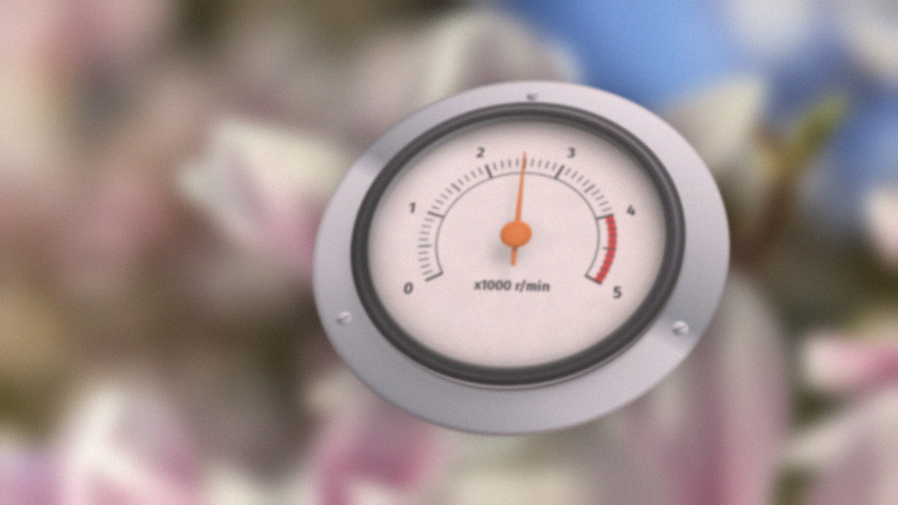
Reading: **2500** rpm
